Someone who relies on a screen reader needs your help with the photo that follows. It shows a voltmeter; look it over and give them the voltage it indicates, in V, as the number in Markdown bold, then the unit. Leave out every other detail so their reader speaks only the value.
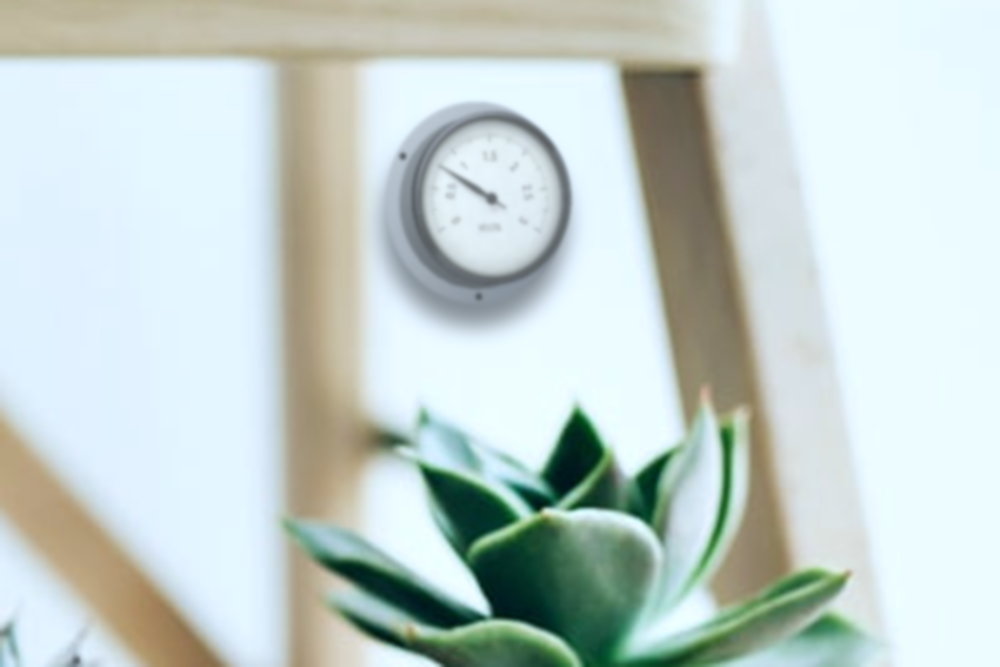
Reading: **0.75** V
